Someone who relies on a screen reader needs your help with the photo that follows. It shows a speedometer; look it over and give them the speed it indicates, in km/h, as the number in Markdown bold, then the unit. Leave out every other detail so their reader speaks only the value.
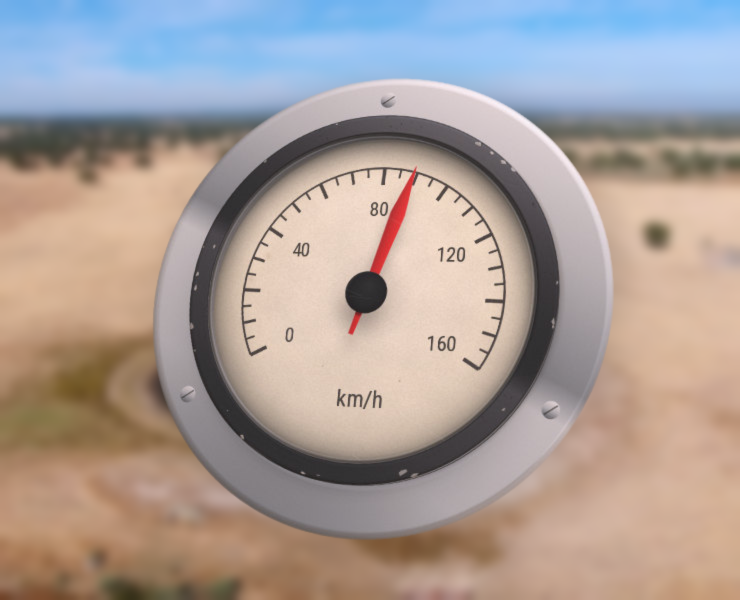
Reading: **90** km/h
